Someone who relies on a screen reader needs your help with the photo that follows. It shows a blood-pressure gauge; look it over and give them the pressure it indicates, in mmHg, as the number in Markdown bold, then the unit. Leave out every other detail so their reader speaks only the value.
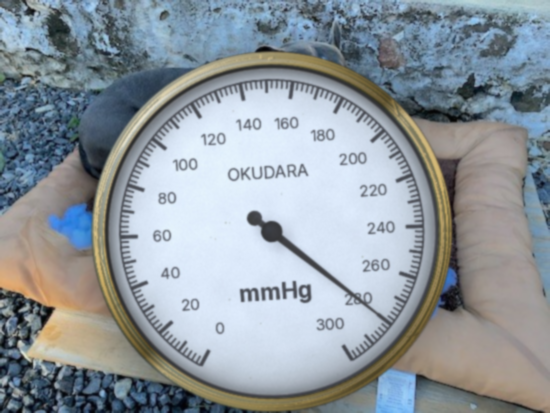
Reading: **280** mmHg
